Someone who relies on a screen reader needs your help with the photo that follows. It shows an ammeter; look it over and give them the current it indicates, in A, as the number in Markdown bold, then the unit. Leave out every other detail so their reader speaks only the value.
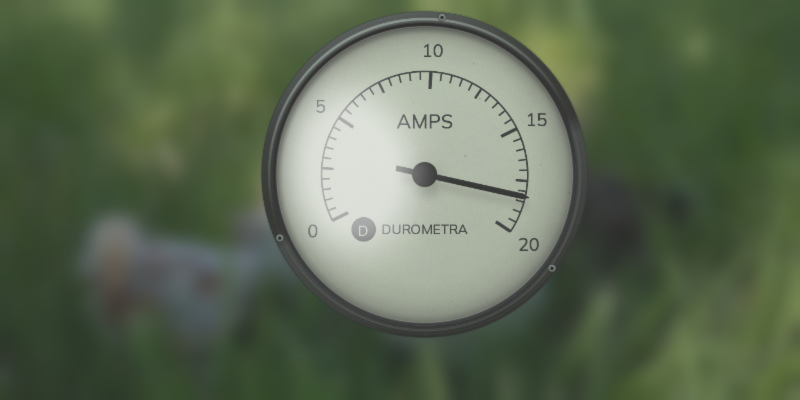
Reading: **18.25** A
